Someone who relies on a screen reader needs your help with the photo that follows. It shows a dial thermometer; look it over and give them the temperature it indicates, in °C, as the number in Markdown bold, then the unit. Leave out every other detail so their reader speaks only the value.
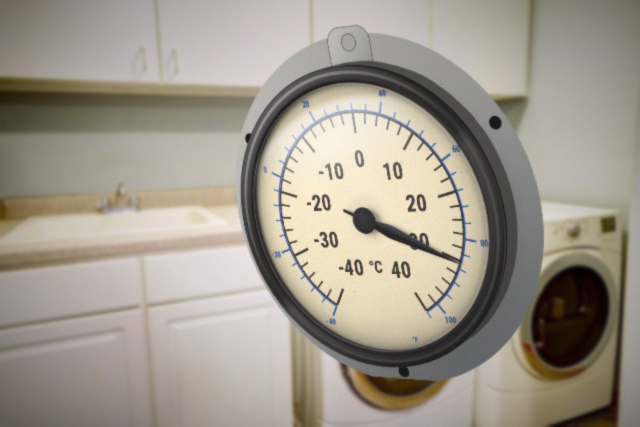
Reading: **30** °C
